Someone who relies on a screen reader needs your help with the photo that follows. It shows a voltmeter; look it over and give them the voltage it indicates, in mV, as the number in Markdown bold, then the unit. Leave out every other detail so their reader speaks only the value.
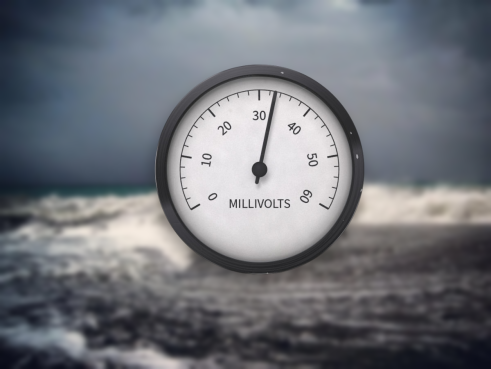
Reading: **33** mV
